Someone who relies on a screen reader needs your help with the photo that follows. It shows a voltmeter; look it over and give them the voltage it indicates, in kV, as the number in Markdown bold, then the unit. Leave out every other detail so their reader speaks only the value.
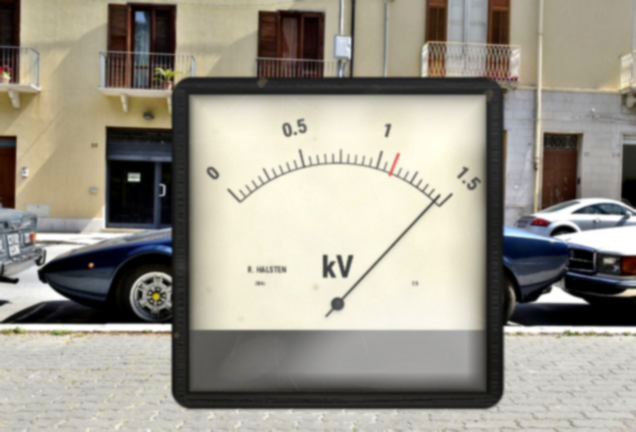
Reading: **1.45** kV
